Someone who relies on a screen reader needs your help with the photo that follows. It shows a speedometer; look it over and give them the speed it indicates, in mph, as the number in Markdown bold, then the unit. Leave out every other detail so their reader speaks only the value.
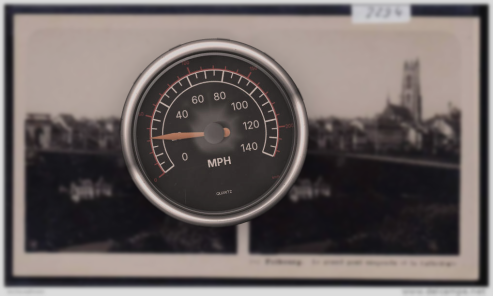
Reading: **20** mph
